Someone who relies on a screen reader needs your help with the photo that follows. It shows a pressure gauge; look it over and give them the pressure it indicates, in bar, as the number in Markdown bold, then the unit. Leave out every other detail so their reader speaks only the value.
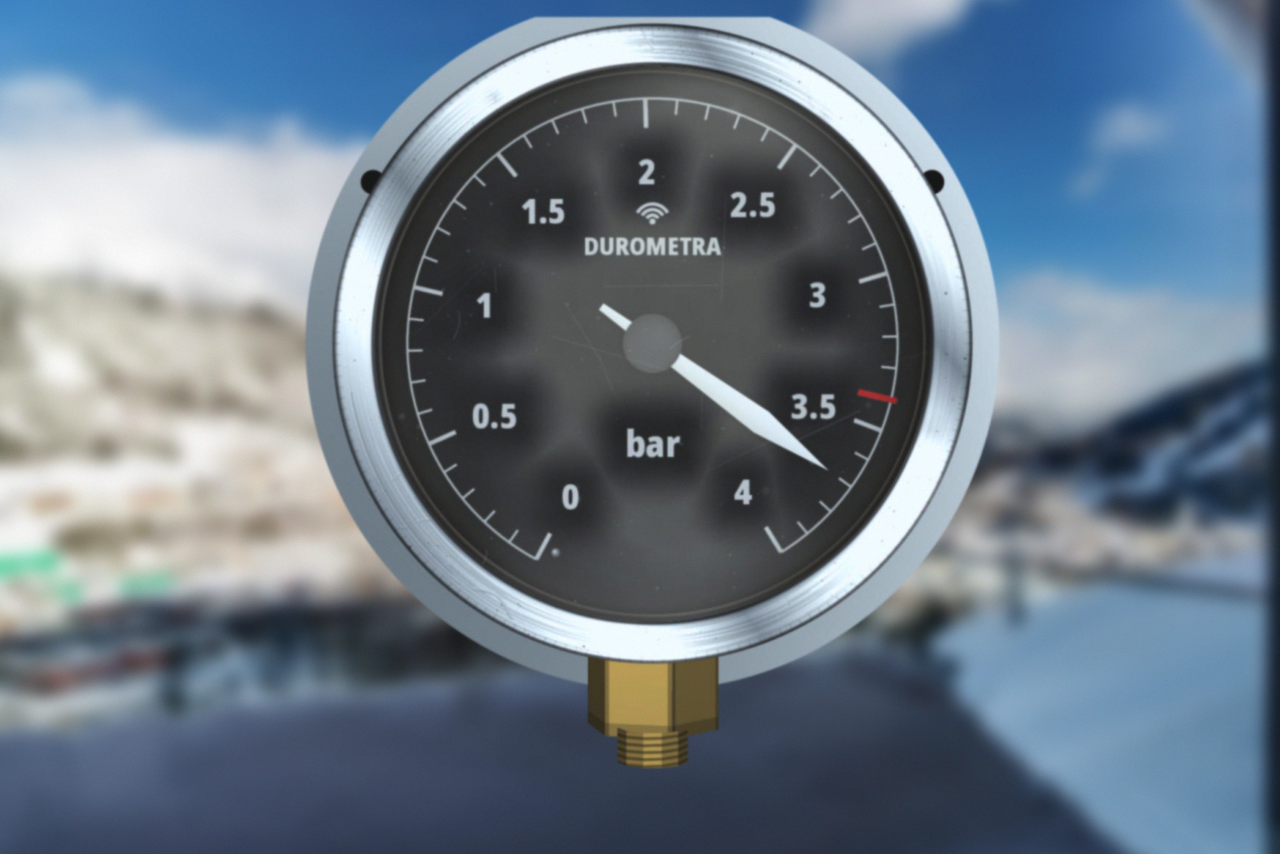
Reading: **3.7** bar
